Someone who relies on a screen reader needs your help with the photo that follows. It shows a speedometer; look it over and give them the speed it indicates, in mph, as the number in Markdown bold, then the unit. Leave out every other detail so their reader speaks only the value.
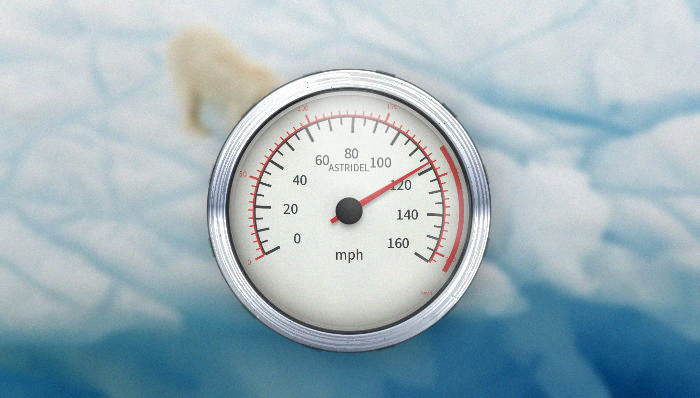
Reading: **117.5** mph
